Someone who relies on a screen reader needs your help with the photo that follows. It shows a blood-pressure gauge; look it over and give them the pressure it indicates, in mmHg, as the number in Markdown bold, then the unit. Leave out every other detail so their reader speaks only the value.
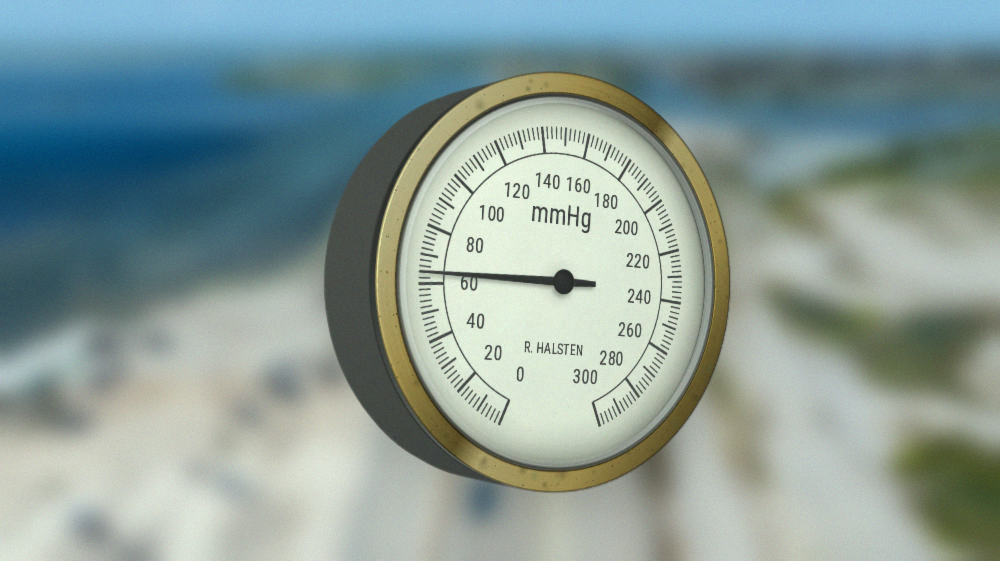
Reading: **64** mmHg
